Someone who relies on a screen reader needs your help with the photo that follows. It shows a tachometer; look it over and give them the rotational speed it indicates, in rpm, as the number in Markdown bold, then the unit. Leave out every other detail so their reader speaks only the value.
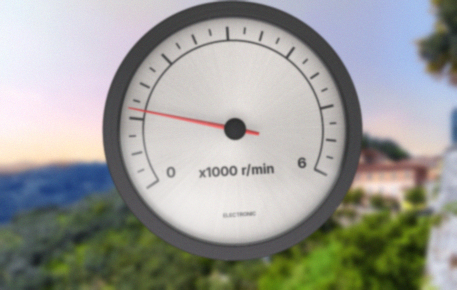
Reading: **1125** rpm
